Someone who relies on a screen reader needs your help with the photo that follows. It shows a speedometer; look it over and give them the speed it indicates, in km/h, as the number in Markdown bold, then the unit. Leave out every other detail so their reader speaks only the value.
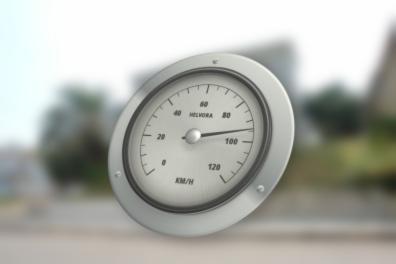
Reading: **95** km/h
